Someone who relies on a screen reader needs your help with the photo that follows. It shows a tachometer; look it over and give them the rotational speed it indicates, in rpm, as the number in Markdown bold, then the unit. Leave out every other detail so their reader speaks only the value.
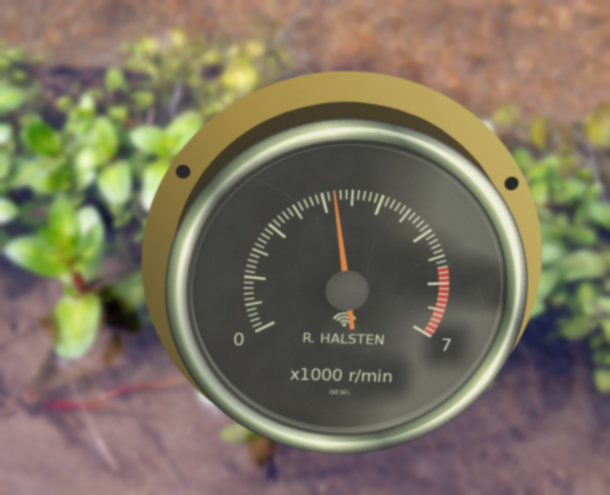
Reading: **3200** rpm
